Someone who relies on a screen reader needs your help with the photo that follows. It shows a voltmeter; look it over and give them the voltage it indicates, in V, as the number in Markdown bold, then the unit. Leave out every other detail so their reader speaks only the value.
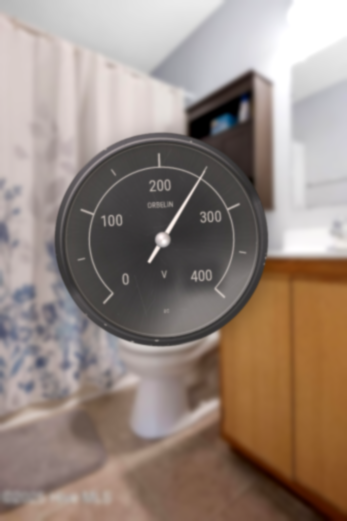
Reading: **250** V
